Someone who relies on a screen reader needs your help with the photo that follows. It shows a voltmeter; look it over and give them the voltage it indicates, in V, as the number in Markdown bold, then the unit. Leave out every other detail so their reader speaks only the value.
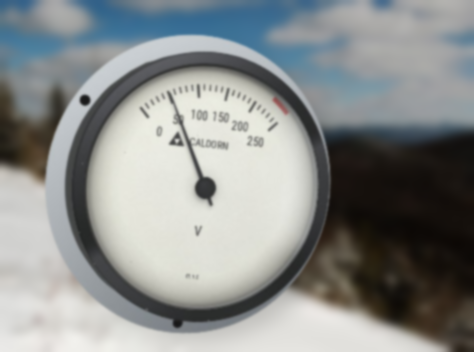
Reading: **50** V
